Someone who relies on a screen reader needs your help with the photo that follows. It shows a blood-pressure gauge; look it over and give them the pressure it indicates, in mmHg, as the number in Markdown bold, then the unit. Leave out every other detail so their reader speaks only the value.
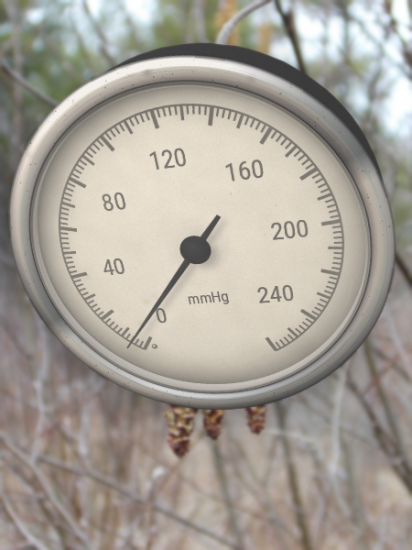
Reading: **6** mmHg
